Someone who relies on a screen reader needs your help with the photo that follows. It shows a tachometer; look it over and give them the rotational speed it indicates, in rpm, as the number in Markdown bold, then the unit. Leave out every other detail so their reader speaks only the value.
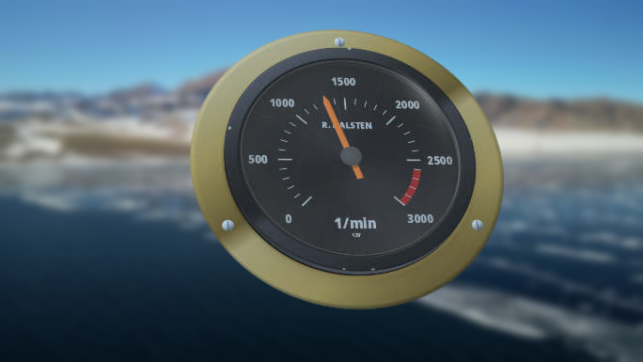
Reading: **1300** rpm
